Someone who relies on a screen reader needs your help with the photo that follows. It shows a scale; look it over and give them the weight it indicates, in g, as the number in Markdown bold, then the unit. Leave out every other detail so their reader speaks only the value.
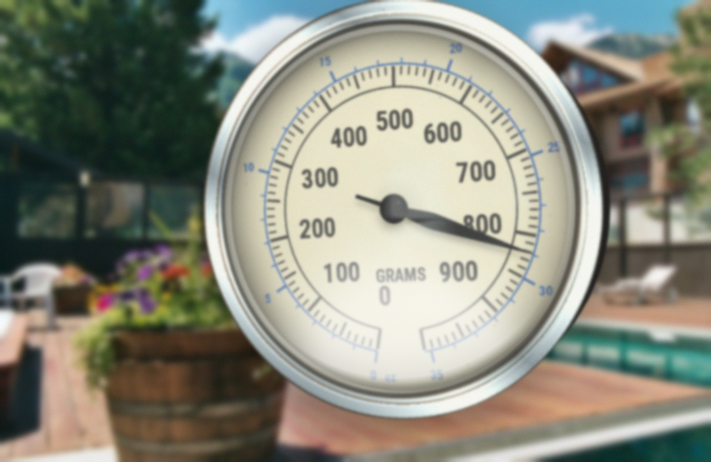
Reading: **820** g
